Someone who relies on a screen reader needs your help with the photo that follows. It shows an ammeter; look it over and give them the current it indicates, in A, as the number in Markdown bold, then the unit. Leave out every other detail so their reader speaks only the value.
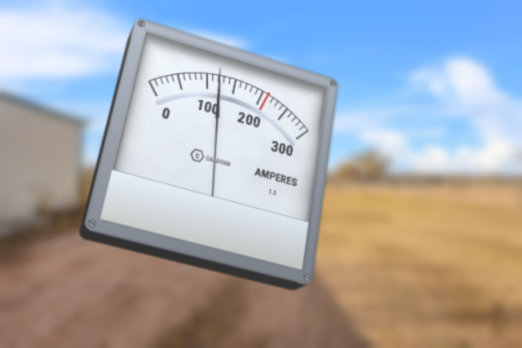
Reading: **120** A
